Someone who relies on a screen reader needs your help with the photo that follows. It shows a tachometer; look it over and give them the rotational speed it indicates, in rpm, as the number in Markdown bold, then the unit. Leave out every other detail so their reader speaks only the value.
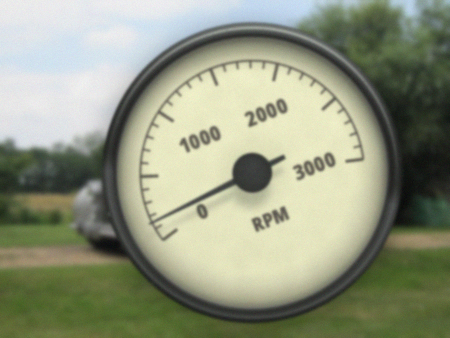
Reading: **150** rpm
